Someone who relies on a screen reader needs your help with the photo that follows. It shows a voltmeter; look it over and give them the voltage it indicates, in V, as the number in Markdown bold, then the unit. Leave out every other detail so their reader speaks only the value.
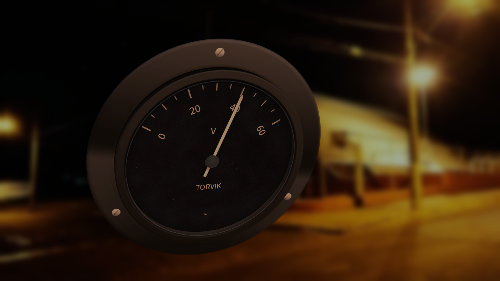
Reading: **40** V
